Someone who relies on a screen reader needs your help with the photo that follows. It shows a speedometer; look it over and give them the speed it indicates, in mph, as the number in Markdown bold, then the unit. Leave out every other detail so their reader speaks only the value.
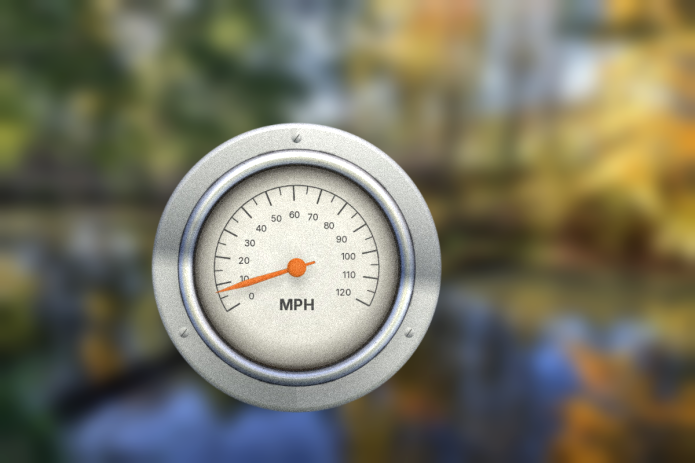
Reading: **7.5** mph
